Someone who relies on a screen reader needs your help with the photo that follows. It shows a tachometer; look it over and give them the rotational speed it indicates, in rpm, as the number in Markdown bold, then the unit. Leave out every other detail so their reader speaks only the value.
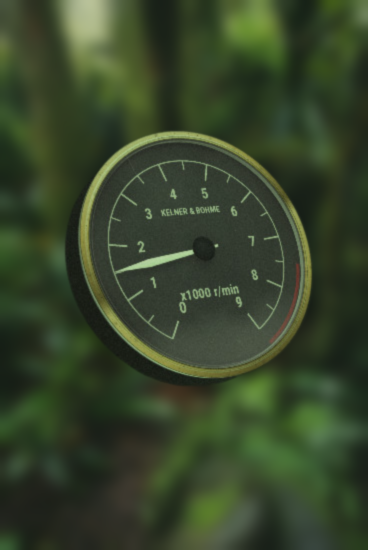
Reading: **1500** rpm
